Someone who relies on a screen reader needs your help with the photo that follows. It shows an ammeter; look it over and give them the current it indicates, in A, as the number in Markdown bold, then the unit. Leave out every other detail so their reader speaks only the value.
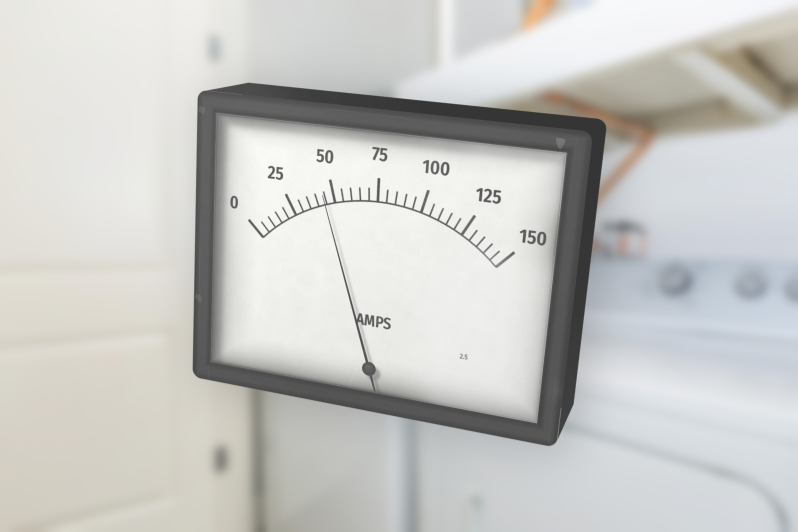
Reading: **45** A
